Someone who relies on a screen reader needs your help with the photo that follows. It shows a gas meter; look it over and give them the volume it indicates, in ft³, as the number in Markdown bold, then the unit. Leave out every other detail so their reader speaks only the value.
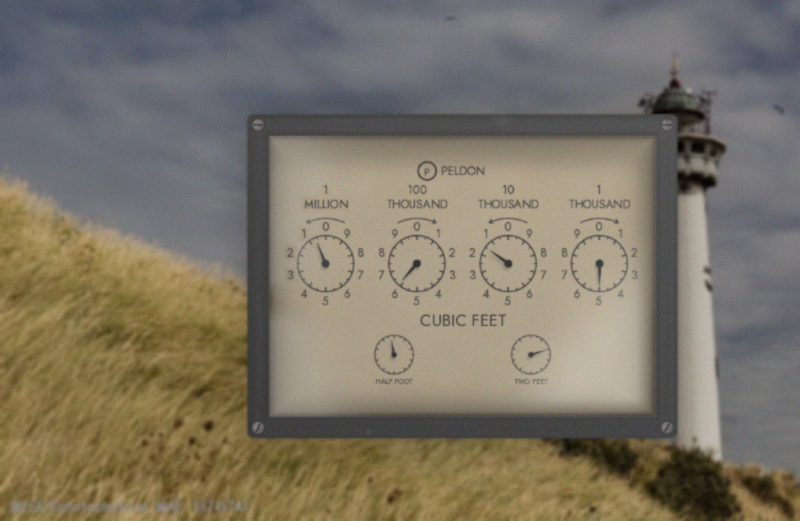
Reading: **61500** ft³
